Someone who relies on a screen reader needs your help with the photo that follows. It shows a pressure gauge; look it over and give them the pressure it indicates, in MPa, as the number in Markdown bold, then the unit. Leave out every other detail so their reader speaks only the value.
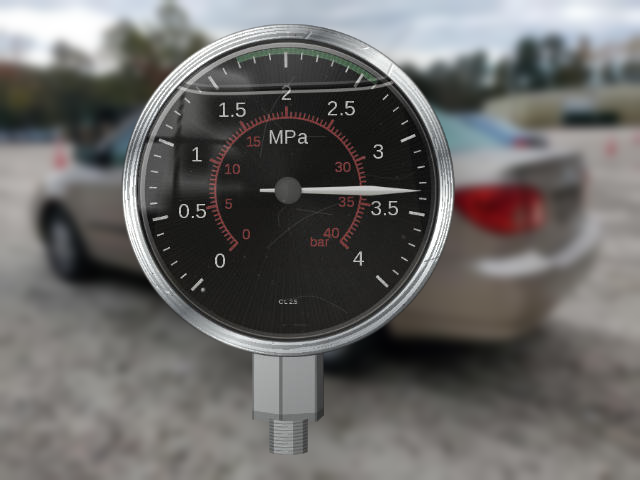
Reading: **3.35** MPa
